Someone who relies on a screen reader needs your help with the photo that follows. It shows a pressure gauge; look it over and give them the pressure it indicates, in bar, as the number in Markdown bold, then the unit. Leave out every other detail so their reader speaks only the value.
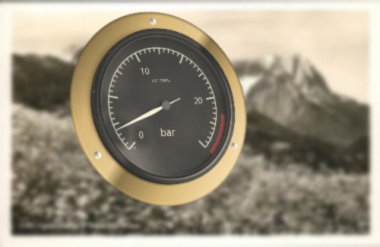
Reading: **2** bar
